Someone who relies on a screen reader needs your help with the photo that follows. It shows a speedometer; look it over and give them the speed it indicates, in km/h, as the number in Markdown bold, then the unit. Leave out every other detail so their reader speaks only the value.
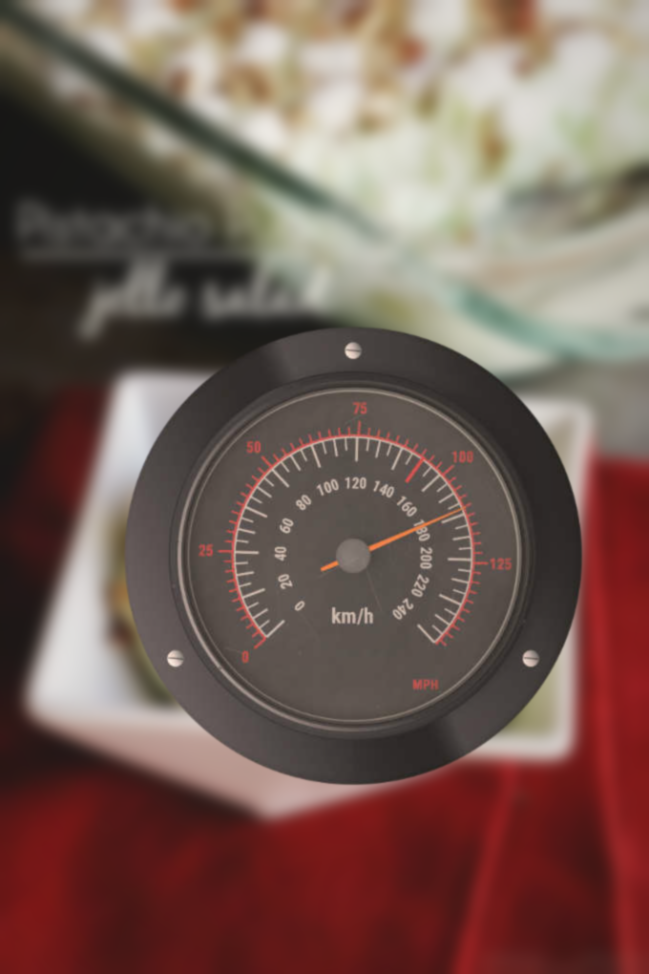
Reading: **177.5** km/h
